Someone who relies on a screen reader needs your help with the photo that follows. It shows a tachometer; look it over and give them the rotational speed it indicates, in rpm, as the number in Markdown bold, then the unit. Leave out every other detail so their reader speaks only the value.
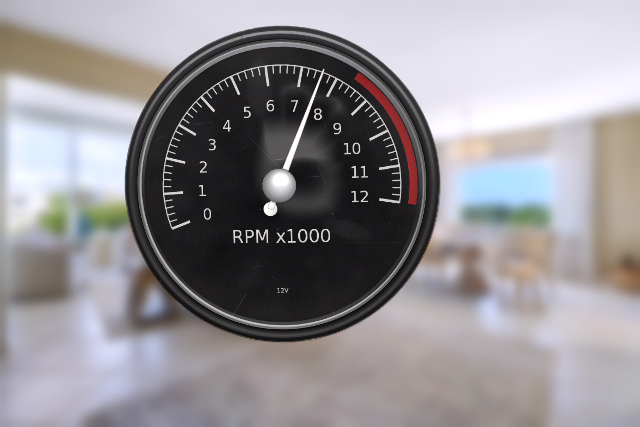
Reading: **7600** rpm
